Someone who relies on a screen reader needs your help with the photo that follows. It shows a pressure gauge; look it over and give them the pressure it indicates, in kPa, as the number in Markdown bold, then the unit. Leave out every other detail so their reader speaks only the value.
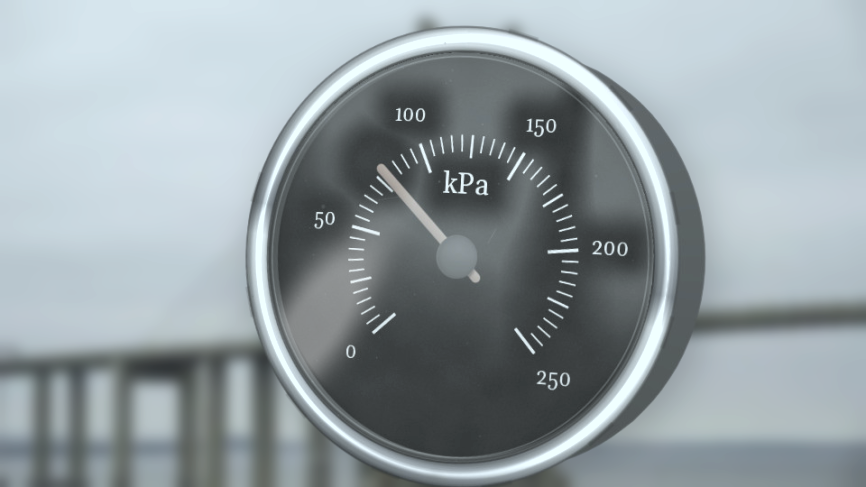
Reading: **80** kPa
